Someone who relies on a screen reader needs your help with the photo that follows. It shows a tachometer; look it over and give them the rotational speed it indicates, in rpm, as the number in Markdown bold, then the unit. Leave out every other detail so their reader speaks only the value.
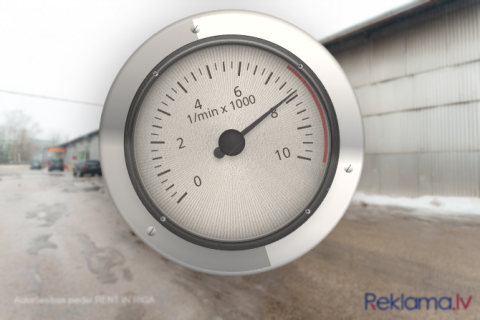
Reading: **7875** rpm
